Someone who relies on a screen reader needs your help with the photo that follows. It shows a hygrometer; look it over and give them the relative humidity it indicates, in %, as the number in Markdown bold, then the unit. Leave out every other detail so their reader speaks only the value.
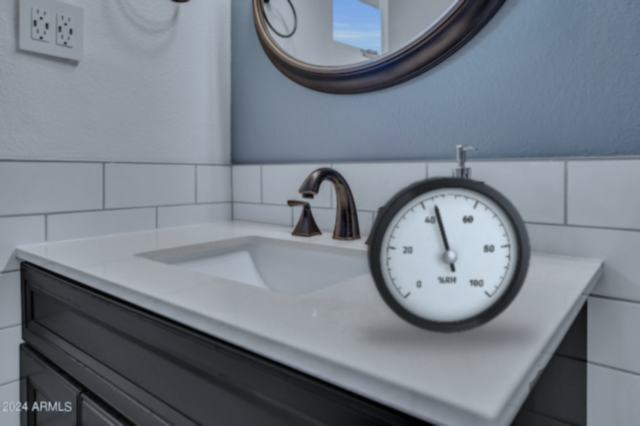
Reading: **44** %
